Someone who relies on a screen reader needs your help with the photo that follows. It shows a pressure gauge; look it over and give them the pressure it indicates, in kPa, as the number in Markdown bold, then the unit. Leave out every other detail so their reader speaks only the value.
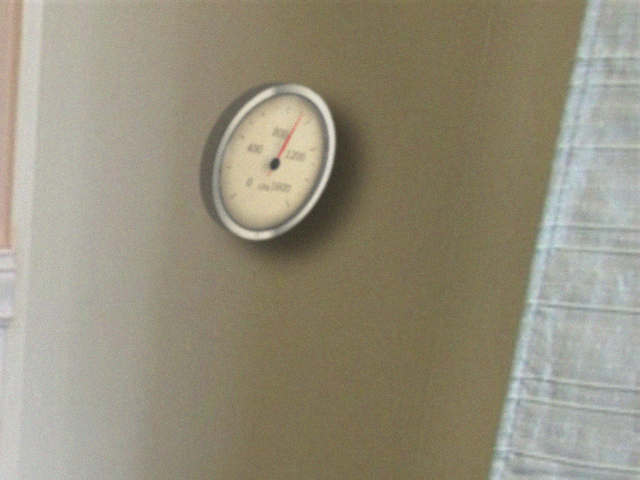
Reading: **900** kPa
